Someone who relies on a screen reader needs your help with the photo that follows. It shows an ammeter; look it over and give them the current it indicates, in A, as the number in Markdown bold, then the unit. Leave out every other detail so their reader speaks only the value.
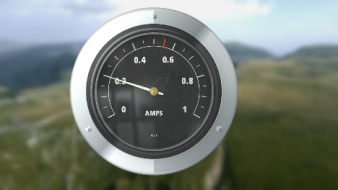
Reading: **0.2** A
